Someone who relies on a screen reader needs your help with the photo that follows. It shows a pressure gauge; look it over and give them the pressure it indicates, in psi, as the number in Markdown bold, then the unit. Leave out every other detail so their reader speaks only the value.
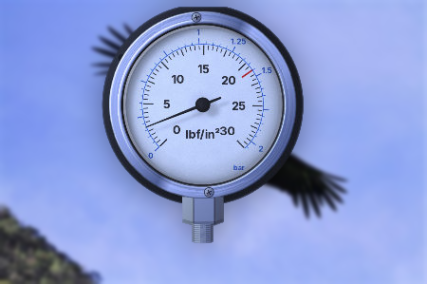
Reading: **2.5** psi
